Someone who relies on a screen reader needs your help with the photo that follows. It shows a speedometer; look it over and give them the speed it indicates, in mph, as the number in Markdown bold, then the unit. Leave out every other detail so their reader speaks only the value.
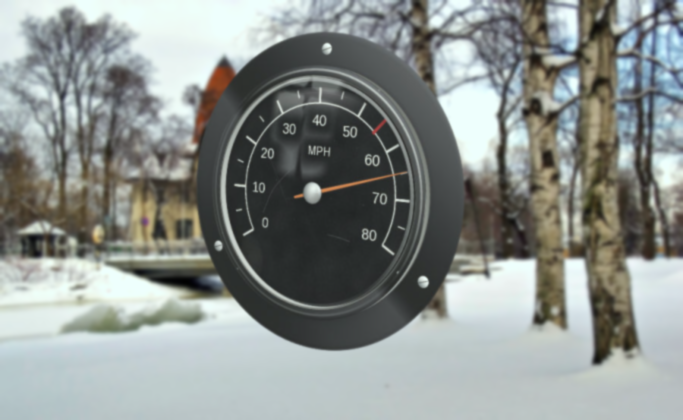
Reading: **65** mph
